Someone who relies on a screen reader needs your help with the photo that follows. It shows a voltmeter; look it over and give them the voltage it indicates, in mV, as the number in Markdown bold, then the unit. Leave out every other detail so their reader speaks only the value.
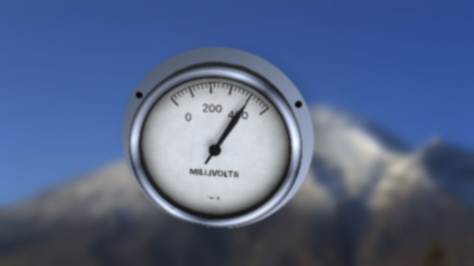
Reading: **400** mV
